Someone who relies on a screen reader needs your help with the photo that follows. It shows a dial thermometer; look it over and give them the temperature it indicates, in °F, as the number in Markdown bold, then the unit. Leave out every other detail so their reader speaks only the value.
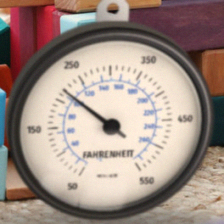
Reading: **220** °F
